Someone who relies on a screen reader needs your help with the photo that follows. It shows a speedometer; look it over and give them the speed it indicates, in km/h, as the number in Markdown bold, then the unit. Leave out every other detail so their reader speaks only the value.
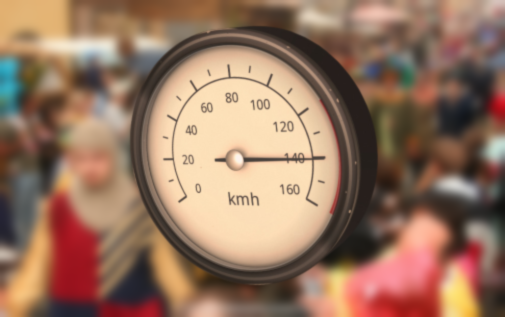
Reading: **140** km/h
